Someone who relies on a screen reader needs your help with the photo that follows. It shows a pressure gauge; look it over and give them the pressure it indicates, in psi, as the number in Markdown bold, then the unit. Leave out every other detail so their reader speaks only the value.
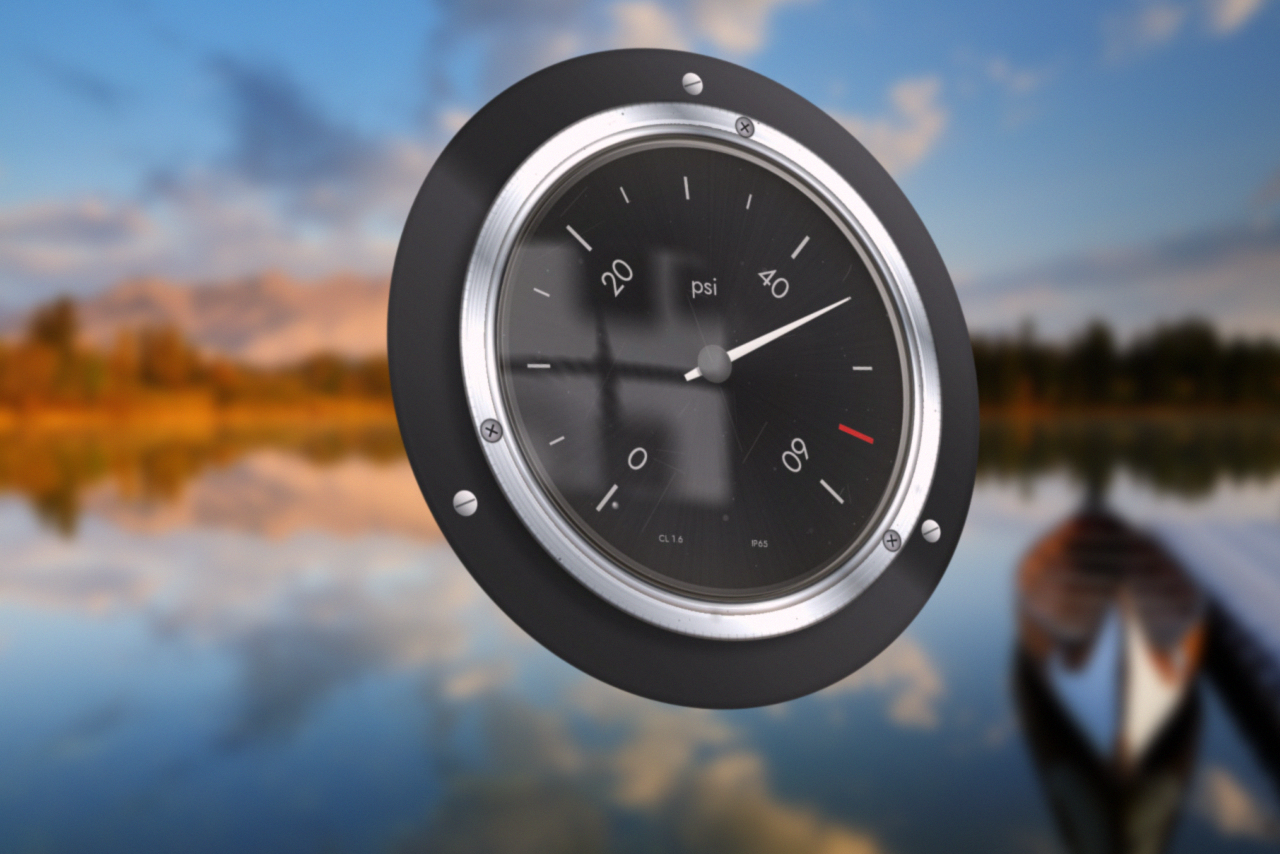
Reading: **45** psi
